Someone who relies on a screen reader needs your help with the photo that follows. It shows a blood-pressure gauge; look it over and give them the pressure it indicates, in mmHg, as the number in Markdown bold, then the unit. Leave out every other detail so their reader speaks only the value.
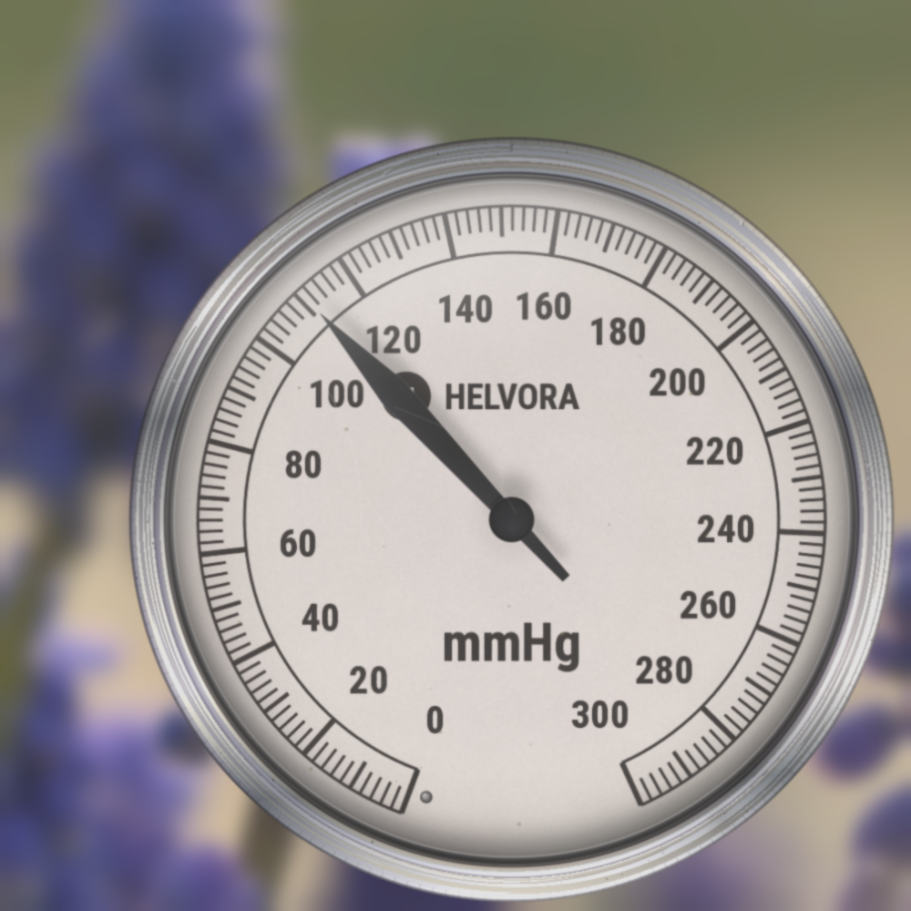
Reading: **111** mmHg
